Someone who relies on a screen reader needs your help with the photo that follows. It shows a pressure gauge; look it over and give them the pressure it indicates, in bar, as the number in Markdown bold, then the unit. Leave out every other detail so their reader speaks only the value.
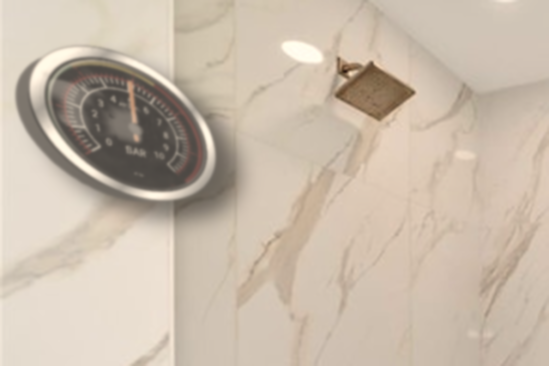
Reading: **5** bar
